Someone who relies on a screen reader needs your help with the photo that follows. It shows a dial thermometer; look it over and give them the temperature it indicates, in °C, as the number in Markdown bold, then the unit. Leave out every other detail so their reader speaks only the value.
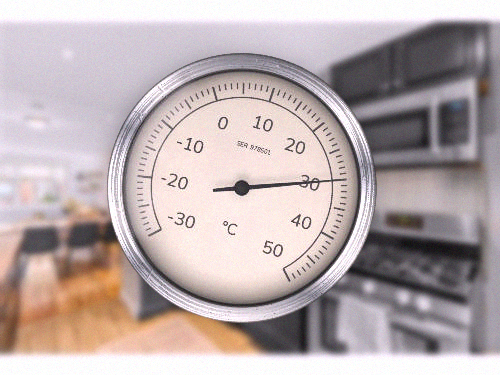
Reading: **30** °C
